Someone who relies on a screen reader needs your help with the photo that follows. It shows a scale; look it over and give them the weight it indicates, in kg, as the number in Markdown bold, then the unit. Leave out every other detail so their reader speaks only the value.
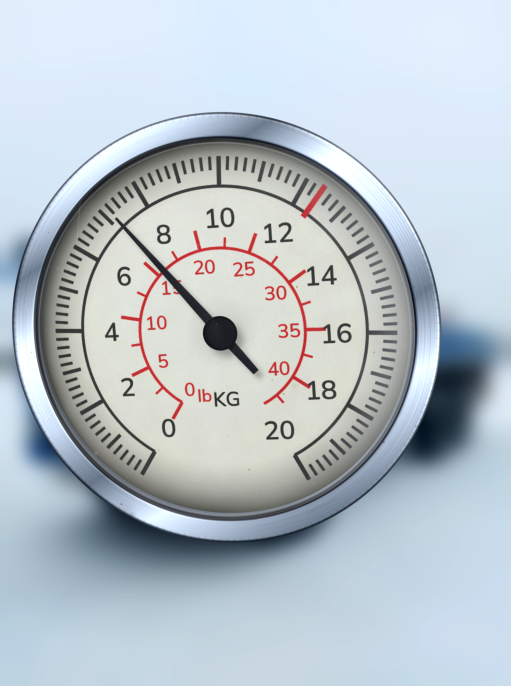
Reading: **7.2** kg
